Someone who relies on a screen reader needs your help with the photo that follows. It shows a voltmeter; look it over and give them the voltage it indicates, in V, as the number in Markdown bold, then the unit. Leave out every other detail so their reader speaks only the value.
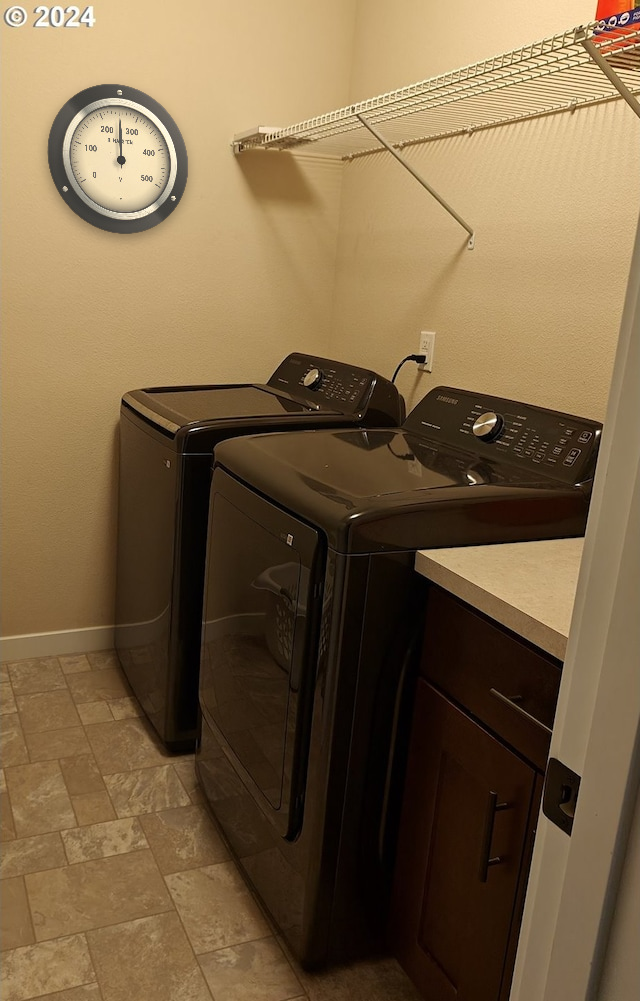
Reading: **250** V
